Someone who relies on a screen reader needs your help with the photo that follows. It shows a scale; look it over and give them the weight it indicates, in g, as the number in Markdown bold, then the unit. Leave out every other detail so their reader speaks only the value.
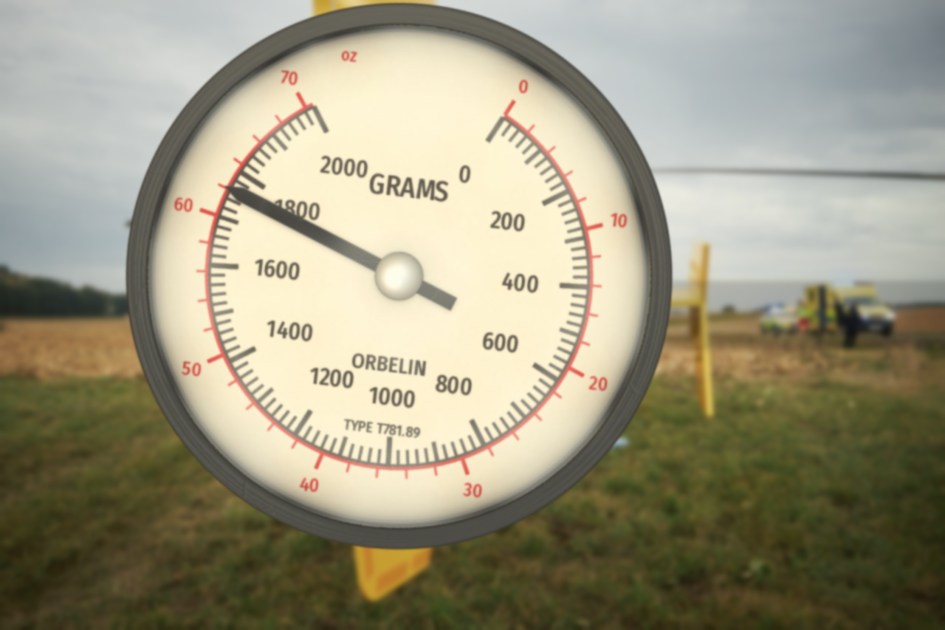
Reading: **1760** g
